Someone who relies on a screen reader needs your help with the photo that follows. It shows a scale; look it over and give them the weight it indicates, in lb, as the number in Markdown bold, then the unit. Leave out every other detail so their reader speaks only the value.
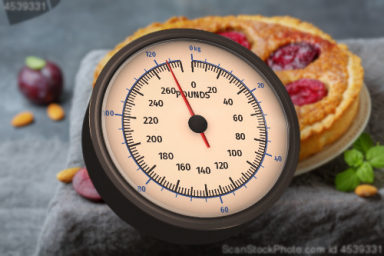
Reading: **270** lb
